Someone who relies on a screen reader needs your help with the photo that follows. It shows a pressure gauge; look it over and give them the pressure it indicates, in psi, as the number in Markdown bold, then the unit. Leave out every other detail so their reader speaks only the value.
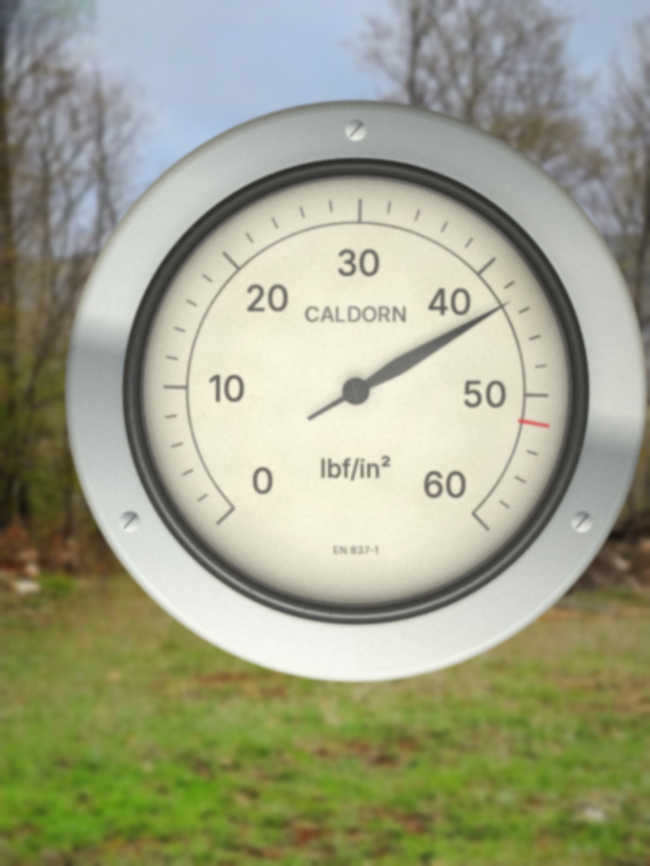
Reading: **43** psi
